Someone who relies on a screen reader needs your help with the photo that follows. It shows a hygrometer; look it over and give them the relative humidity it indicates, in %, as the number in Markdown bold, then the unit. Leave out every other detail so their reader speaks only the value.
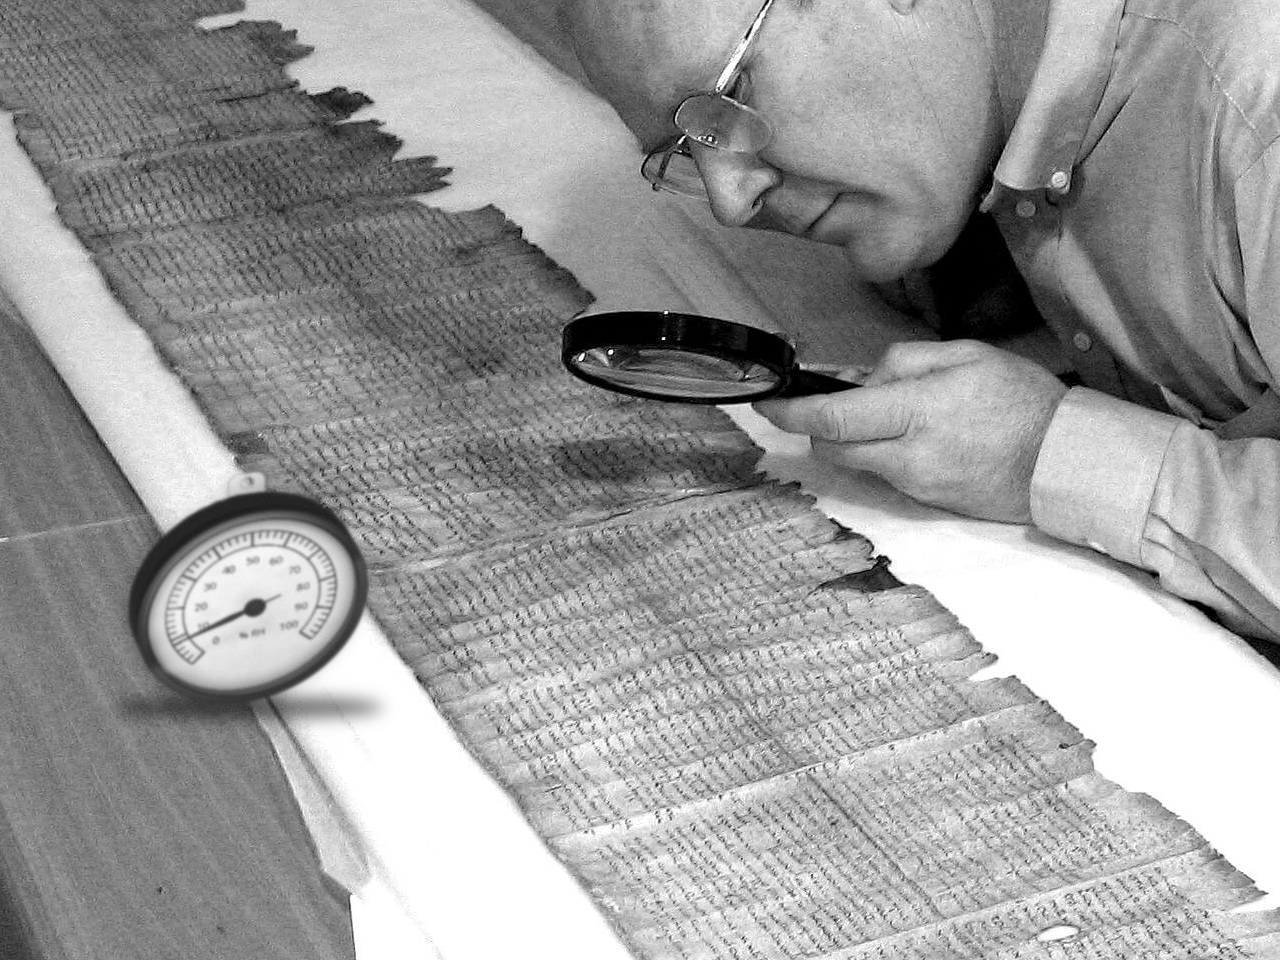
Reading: **10** %
